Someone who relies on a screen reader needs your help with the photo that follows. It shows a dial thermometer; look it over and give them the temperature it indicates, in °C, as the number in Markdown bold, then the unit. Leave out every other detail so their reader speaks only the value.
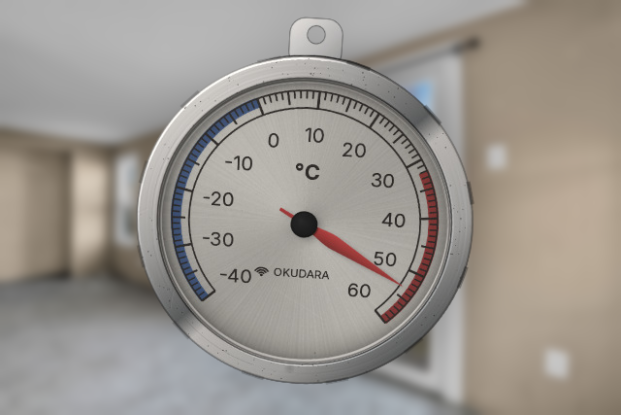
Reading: **53** °C
